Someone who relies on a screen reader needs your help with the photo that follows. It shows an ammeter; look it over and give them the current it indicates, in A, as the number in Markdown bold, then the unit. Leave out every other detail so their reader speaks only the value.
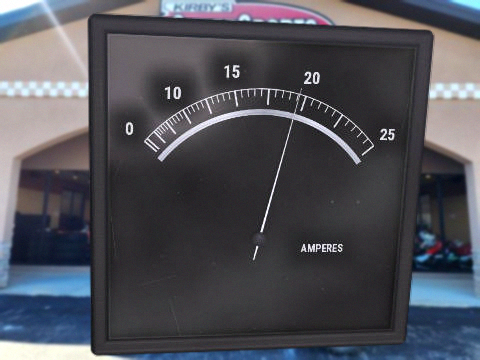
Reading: **19.5** A
